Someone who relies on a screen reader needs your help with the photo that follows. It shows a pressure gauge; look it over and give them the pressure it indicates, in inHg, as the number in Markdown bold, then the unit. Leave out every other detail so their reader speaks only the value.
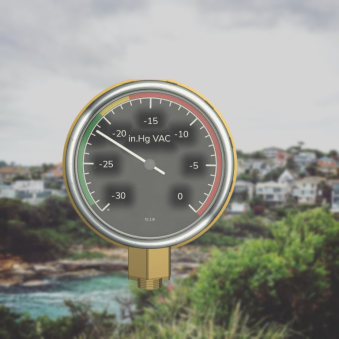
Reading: **-21.5** inHg
